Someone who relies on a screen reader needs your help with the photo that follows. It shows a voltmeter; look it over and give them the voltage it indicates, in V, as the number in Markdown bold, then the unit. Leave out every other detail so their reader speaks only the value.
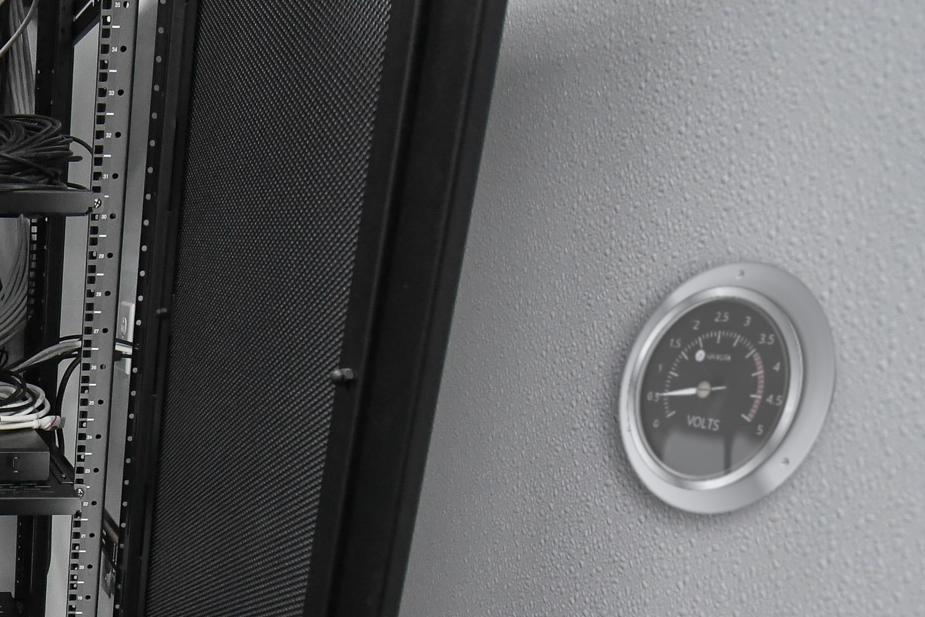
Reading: **0.5** V
